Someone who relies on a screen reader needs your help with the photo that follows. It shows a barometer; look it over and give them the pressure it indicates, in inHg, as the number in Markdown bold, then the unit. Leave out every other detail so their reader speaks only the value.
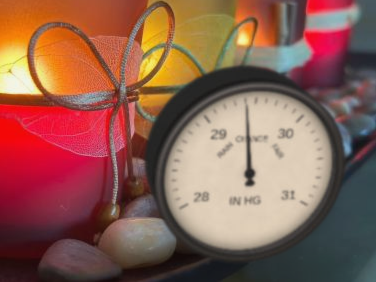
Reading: **29.4** inHg
